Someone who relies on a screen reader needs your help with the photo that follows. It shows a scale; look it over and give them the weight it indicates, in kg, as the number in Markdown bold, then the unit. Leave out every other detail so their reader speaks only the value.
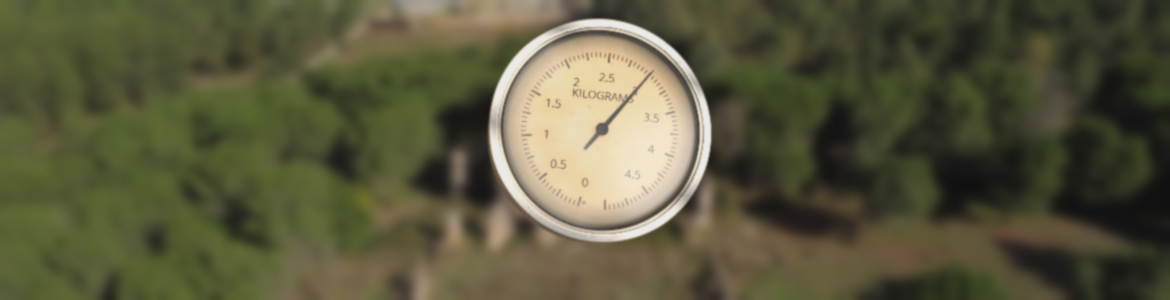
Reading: **3** kg
